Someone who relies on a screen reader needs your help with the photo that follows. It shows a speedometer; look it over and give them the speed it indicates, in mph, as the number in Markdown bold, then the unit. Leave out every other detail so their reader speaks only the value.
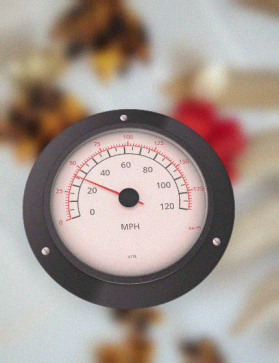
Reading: **25** mph
